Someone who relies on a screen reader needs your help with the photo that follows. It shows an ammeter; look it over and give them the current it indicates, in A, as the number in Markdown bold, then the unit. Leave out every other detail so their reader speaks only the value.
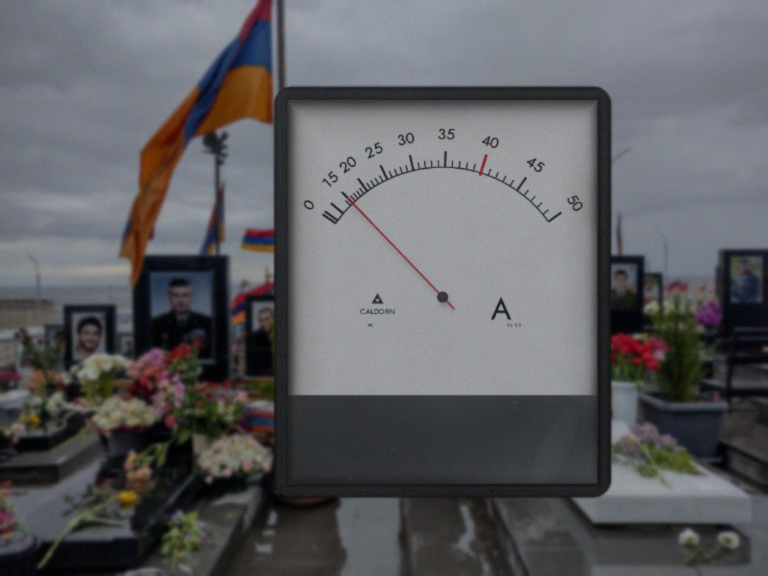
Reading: **15** A
